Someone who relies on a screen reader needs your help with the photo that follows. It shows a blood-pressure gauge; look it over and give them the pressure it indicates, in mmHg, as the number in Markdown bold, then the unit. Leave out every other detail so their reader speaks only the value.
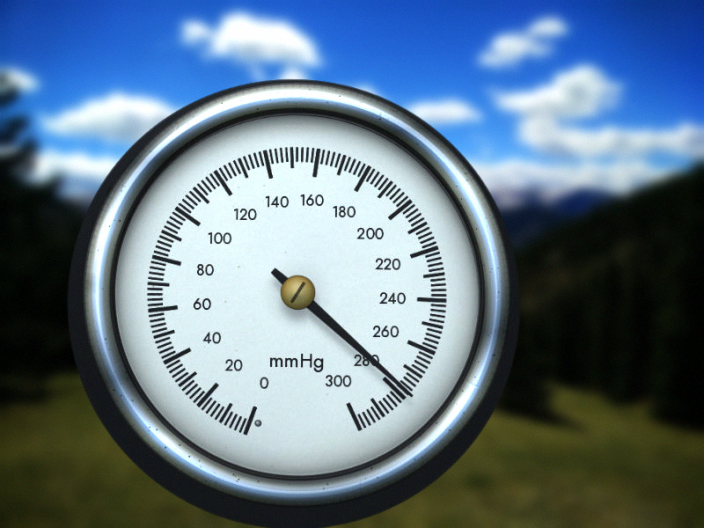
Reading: **278** mmHg
